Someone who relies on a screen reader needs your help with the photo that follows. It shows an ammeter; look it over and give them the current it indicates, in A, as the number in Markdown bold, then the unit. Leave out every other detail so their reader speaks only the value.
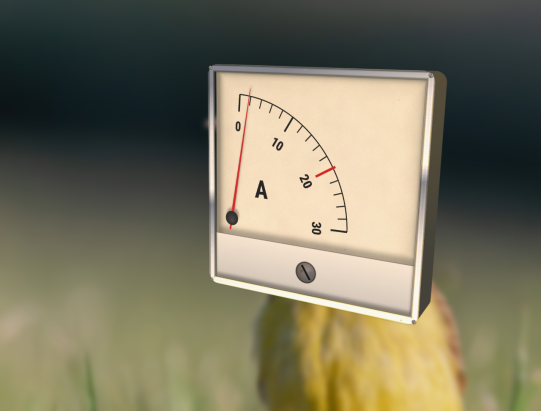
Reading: **2** A
